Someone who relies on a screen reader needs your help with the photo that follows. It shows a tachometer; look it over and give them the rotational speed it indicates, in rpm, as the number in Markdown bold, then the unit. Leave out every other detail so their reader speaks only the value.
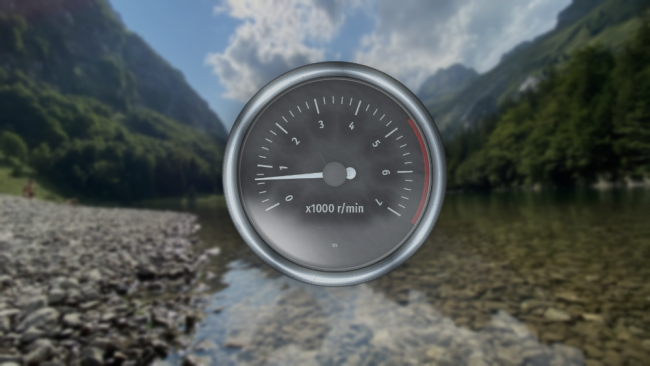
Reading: **700** rpm
